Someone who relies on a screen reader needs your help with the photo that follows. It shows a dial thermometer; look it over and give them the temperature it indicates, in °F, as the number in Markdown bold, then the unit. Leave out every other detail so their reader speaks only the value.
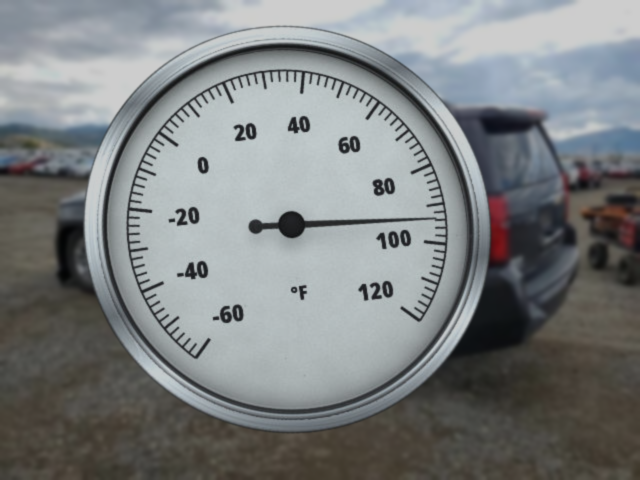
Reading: **94** °F
